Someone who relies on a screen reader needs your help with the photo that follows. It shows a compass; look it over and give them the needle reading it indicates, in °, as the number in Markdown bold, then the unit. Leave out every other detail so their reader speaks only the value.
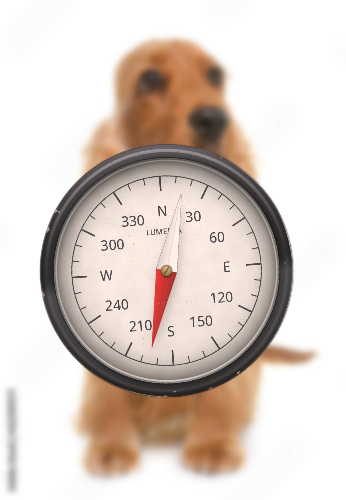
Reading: **195** °
